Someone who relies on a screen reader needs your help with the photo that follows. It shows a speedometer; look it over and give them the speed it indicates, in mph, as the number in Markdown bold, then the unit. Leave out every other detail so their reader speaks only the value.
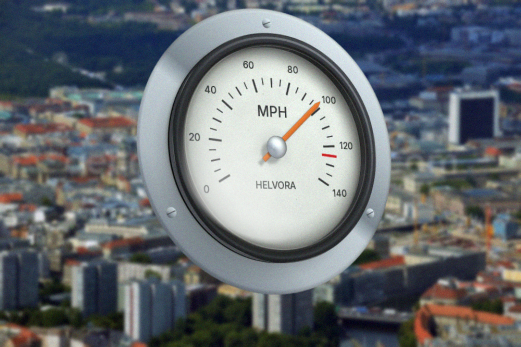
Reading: **97.5** mph
